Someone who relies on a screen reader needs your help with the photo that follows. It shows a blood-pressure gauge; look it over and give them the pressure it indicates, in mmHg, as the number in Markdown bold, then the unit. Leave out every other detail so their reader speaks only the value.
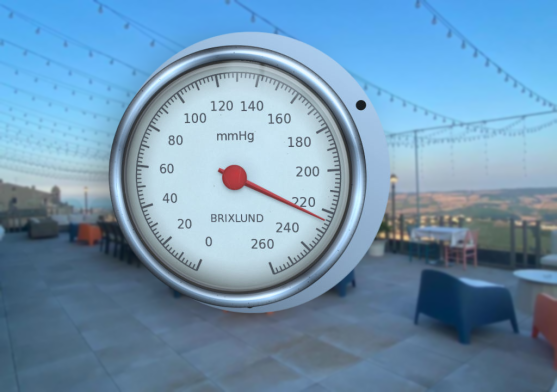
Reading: **224** mmHg
